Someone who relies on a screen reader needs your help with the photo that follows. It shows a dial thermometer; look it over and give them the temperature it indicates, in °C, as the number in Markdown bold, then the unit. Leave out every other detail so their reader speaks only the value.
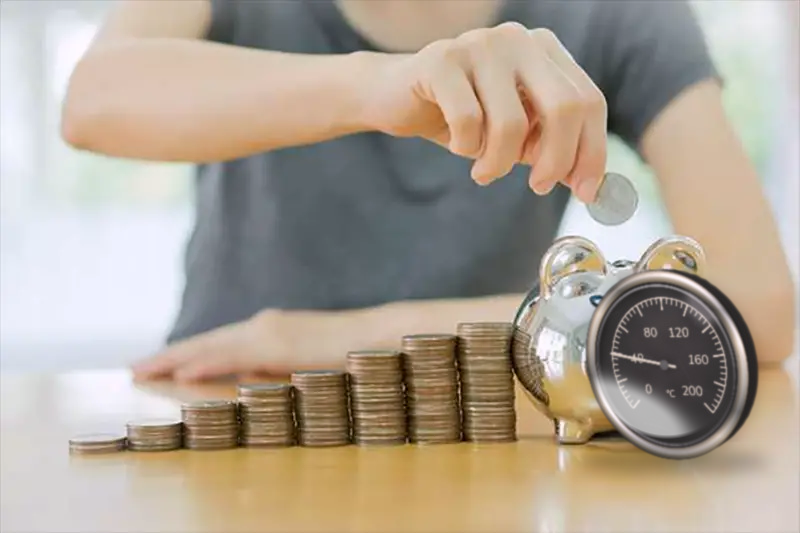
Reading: **40** °C
